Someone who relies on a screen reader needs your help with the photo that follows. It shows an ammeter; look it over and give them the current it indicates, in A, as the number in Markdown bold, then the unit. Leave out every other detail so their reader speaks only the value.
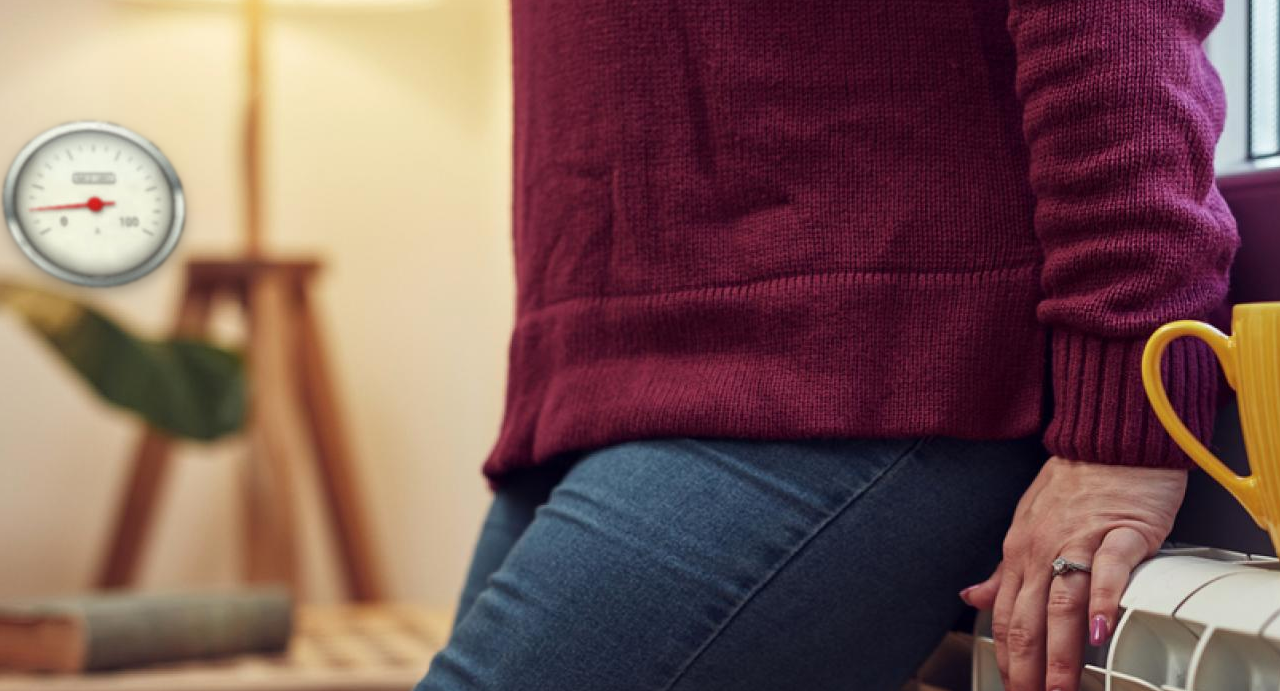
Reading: **10** A
